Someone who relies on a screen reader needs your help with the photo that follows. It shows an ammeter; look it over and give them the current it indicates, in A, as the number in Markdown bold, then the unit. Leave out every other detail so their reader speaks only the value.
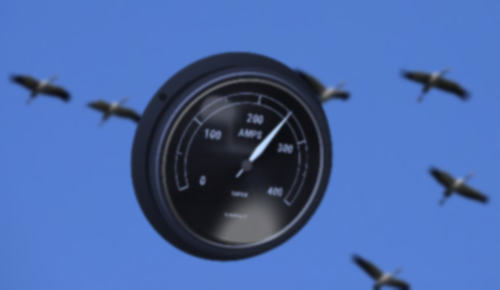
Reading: **250** A
